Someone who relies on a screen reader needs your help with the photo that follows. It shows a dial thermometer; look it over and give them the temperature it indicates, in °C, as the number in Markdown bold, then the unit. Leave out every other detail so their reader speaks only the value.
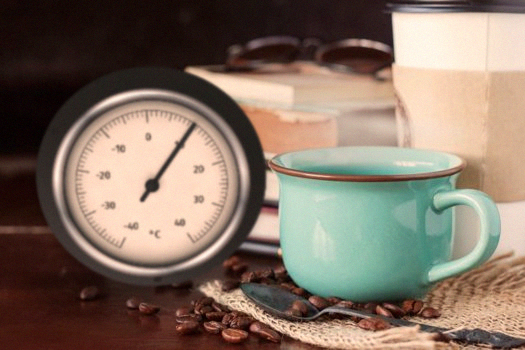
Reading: **10** °C
